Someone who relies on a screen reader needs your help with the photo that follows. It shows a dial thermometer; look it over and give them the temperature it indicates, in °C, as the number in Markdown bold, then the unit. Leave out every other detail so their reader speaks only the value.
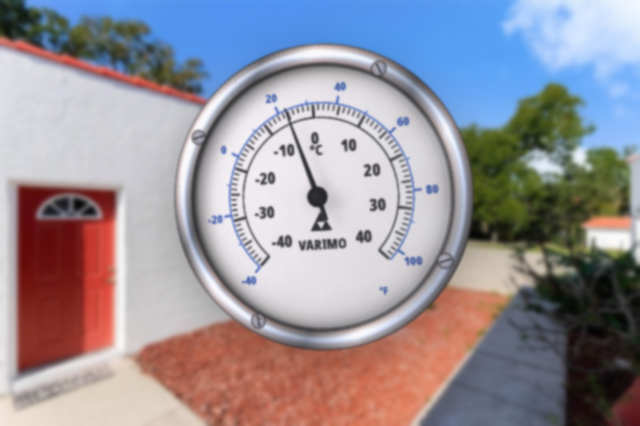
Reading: **-5** °C
